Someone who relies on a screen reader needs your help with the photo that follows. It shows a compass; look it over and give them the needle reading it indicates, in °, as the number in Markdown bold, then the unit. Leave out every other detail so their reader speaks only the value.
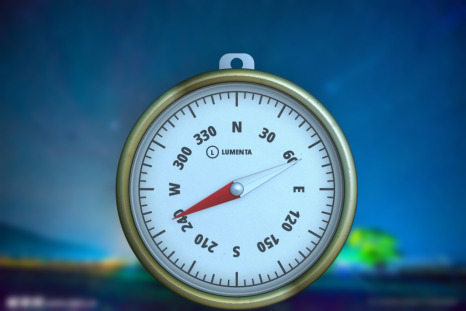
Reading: **245** °
